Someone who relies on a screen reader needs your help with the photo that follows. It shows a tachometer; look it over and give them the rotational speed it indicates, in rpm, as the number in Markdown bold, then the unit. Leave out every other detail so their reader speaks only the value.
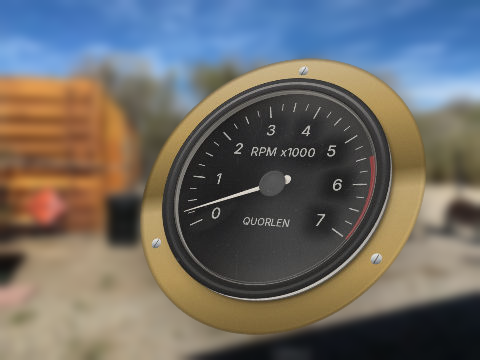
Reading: **250** rpm
